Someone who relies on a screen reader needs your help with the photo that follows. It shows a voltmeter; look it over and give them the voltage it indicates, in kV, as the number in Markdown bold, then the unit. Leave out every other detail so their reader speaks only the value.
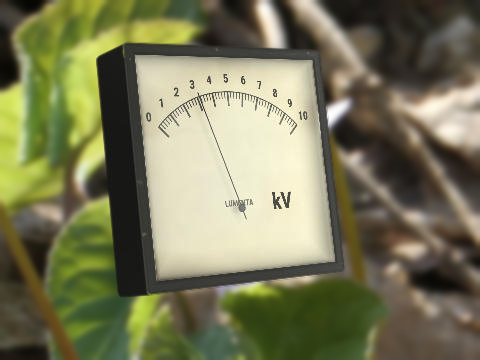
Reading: **3** kV
